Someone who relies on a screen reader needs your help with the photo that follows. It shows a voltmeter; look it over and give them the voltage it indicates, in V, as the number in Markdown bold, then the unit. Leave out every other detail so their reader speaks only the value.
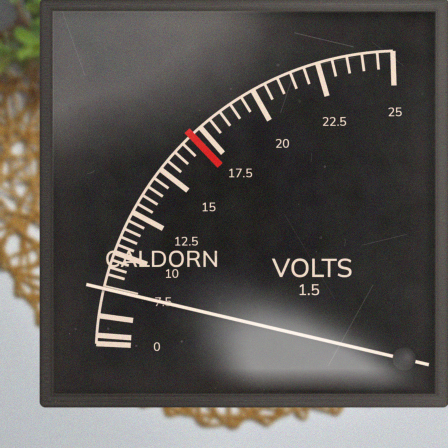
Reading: **7.5** V
